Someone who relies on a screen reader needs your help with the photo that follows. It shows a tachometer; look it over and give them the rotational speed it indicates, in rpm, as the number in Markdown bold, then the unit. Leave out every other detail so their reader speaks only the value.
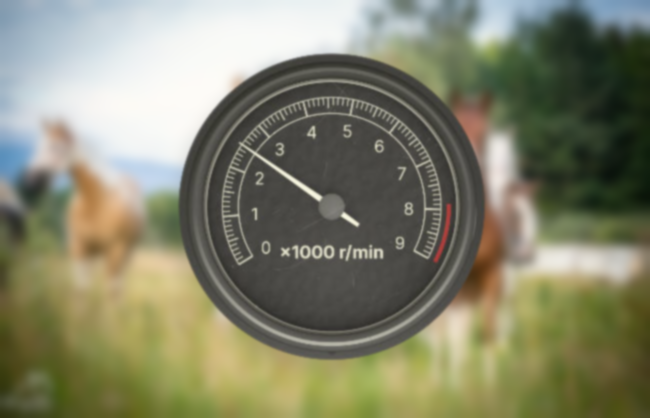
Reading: **2500** rpm
